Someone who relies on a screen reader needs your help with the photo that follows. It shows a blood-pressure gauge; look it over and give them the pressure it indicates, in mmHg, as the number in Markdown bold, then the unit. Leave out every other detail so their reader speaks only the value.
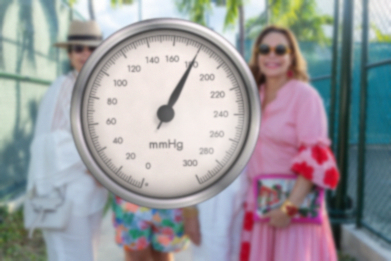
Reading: **180** mmHg
